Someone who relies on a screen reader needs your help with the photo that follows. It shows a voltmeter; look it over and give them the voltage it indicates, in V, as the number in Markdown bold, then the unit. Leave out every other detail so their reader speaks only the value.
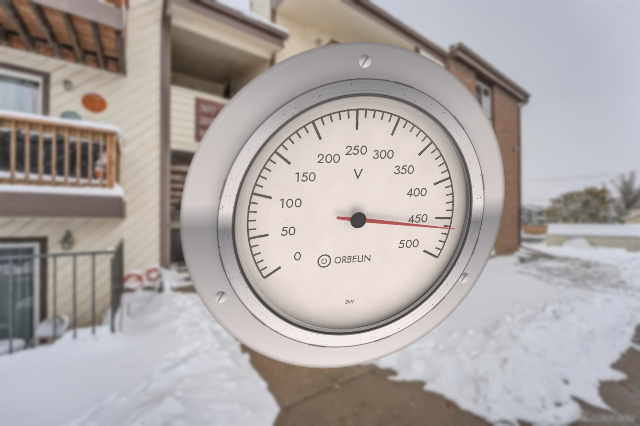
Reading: **460** V
